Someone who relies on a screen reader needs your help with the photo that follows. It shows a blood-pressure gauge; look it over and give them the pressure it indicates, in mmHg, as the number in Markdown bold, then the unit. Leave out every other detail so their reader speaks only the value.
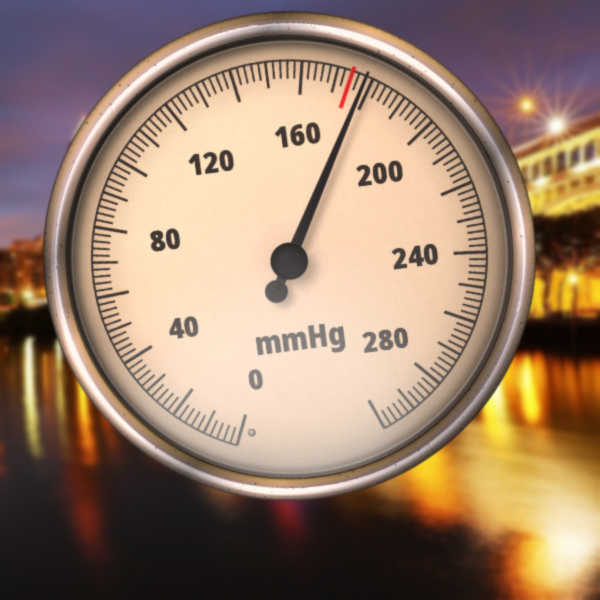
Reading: **178** mmHg
